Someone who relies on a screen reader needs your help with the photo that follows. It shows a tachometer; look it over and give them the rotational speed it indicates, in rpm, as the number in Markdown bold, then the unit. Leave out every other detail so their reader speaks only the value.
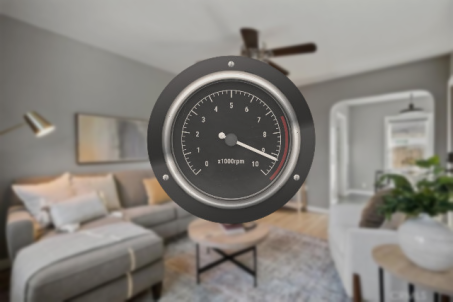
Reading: **9200** rpm
